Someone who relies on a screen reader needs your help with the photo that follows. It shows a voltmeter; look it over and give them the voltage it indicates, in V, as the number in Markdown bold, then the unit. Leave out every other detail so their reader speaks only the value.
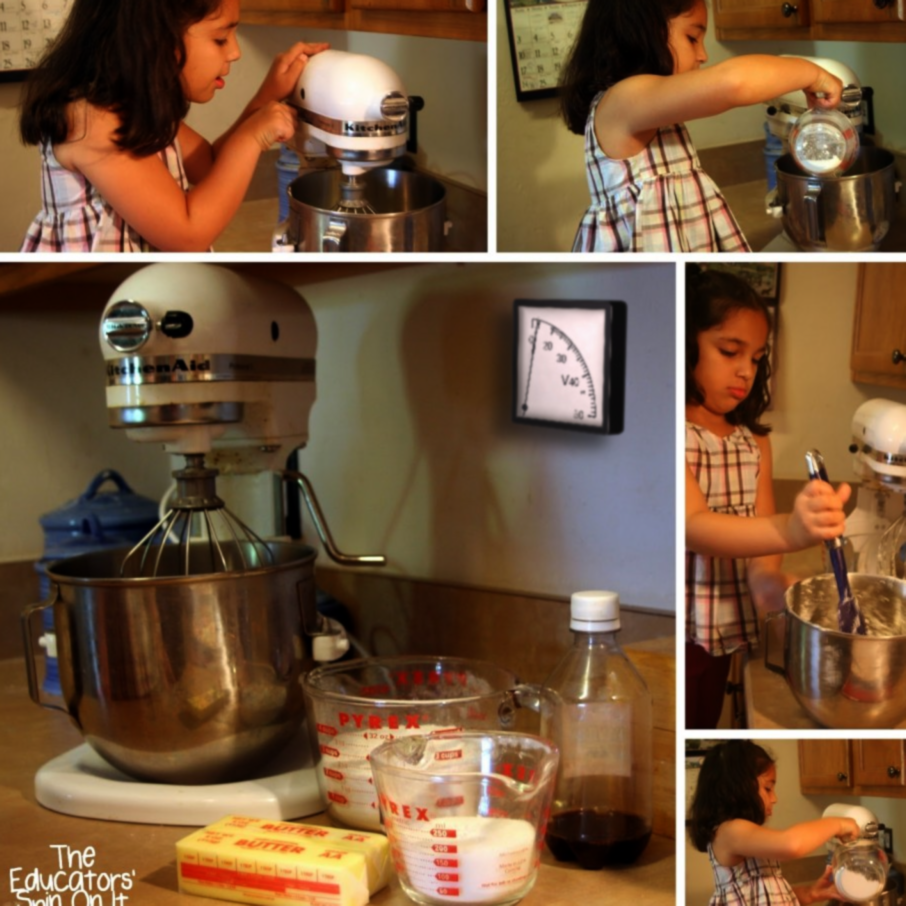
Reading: **10** V
